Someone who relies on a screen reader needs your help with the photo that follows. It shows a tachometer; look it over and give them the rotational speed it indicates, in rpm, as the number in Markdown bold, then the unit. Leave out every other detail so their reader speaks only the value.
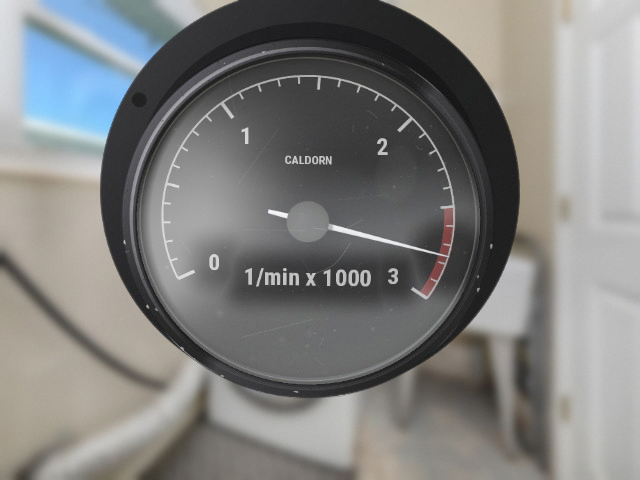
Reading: **2750** rpm
